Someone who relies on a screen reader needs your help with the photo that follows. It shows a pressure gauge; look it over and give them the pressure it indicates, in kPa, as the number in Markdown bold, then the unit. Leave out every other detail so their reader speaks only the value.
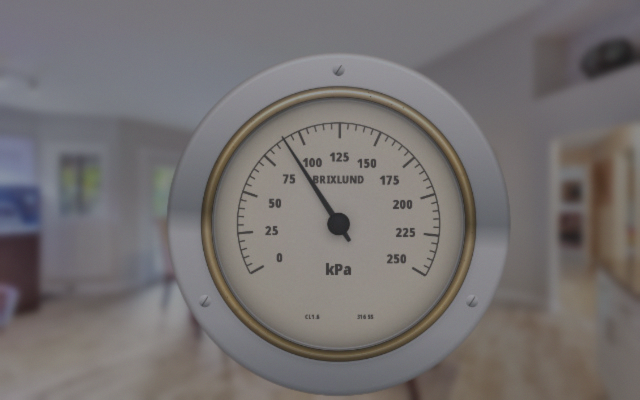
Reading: **90** kPa
